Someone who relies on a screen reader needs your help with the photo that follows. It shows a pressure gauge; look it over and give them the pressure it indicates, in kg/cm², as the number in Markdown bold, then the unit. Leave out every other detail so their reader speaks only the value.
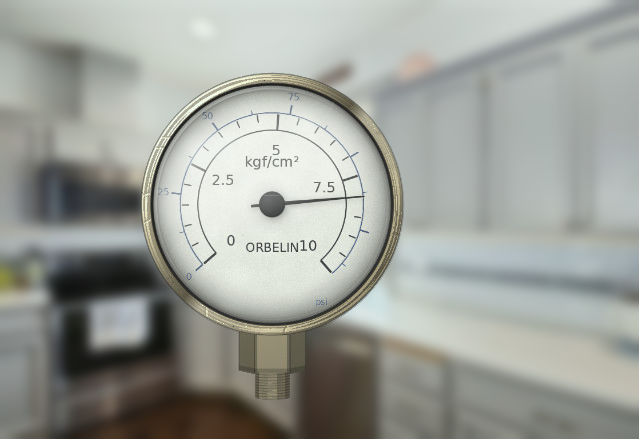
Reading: **8** kg/cm²
